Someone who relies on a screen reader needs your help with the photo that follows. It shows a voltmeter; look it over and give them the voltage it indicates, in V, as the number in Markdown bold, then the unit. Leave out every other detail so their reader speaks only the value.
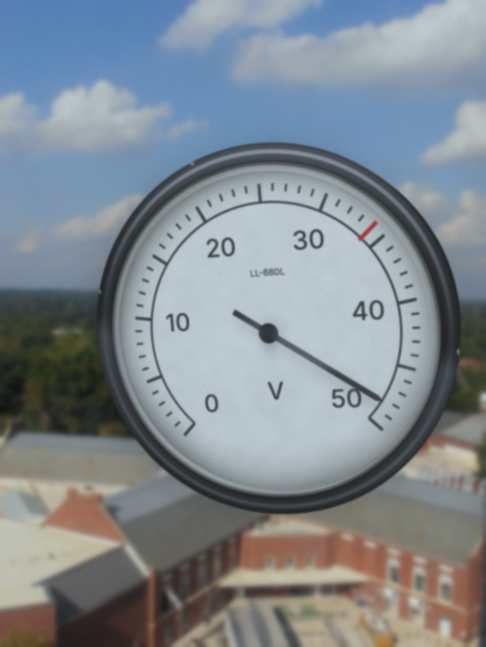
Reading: **48** V
